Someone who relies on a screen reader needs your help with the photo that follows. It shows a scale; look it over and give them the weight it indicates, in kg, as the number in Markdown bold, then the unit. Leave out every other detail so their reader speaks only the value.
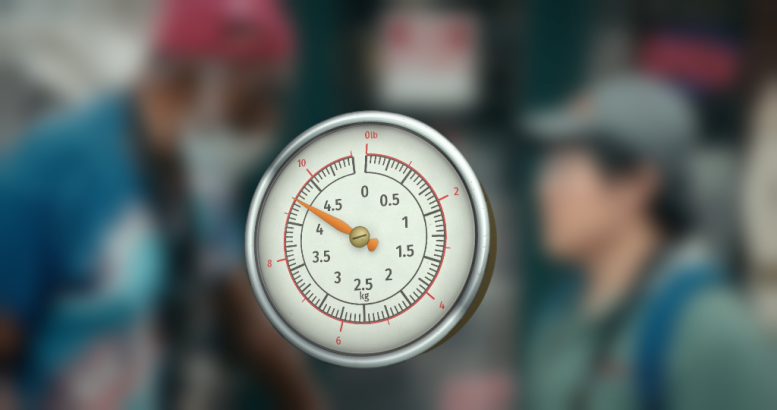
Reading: **4.25** kg
